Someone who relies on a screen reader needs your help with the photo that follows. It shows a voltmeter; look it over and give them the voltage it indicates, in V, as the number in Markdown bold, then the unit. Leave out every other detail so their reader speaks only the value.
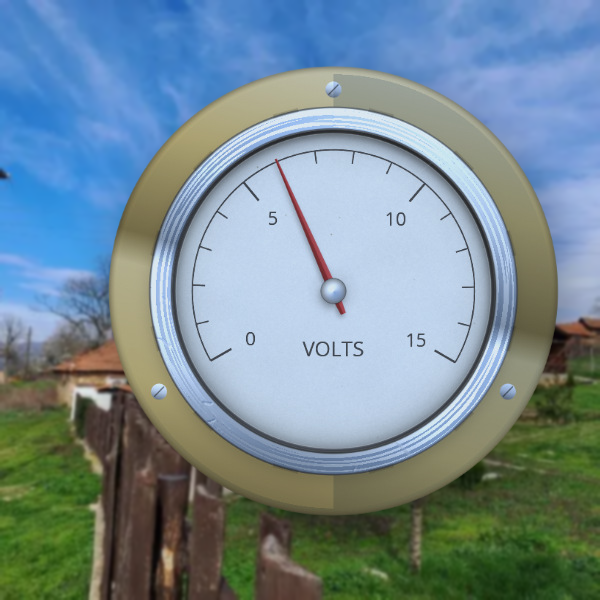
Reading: **6** V
